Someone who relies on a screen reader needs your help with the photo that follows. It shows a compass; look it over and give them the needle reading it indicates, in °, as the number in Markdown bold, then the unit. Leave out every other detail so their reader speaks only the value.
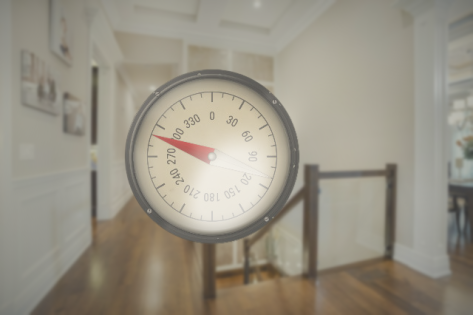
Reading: **290** °
